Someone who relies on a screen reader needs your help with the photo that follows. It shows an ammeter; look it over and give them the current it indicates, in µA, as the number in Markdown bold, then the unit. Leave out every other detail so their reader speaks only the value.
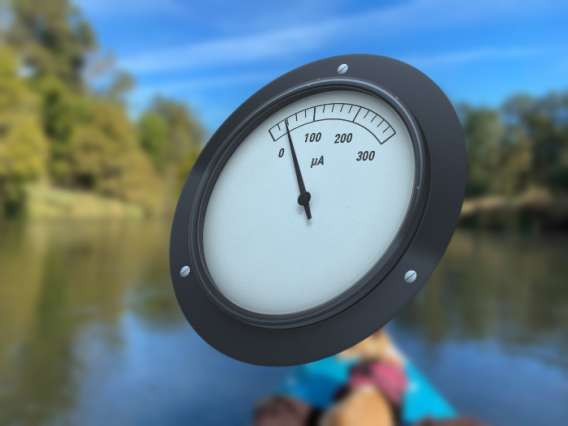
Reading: **40** µA
